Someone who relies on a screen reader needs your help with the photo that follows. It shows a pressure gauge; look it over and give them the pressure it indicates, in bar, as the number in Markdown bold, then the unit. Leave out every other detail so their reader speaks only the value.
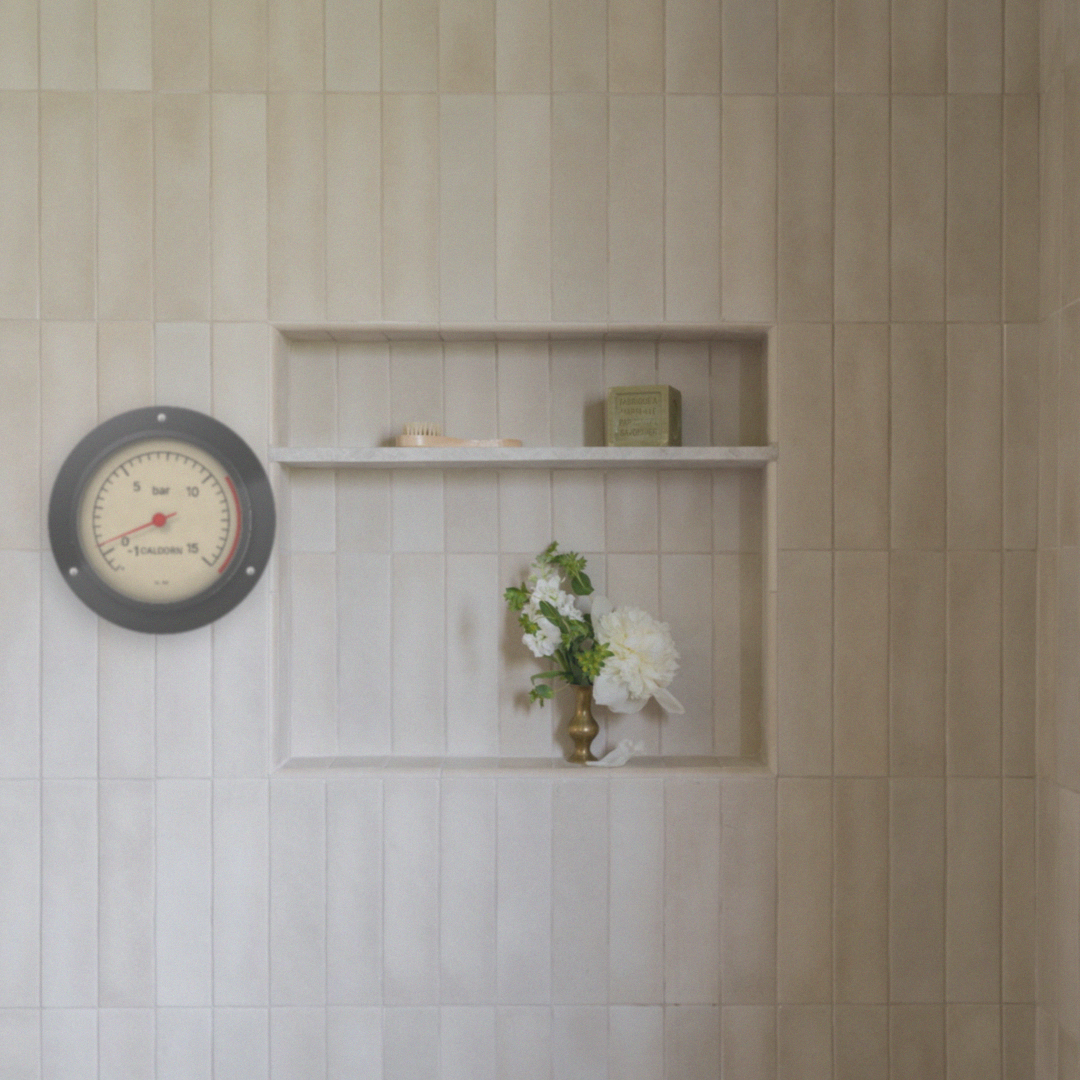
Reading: **0.5** bar
